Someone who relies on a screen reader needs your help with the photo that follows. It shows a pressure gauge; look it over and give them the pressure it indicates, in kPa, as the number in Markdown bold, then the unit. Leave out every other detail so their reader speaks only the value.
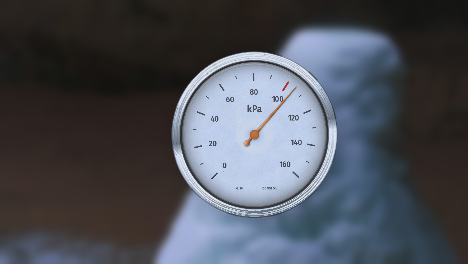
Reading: **105** kPa
